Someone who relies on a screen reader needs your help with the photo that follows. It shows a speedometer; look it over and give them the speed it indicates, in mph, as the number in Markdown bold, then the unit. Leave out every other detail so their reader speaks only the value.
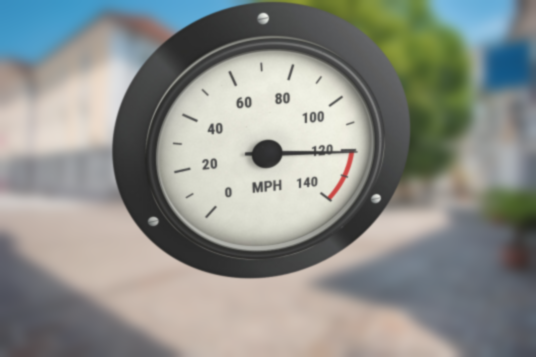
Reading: **120** mph
